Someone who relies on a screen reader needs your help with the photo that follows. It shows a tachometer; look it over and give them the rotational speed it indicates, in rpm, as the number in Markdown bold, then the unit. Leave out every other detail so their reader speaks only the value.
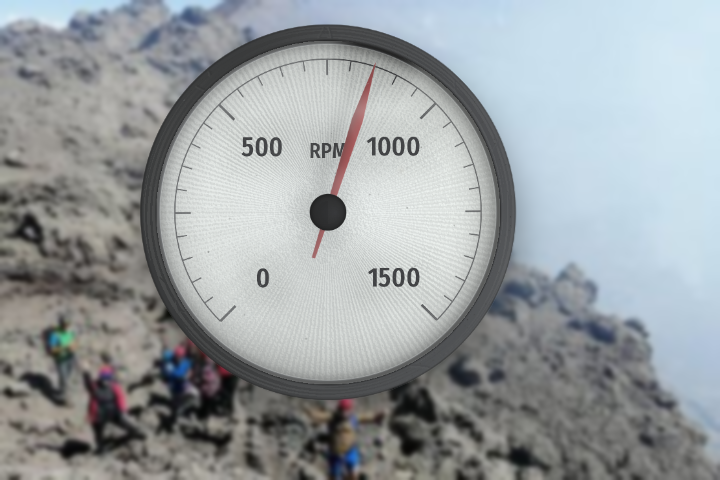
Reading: **850** rpm
